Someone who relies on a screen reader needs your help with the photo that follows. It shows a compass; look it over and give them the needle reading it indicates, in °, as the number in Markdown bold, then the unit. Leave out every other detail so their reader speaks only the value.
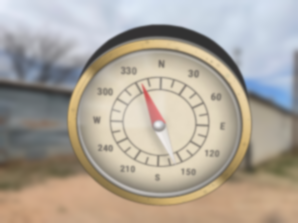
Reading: **337.5** °
